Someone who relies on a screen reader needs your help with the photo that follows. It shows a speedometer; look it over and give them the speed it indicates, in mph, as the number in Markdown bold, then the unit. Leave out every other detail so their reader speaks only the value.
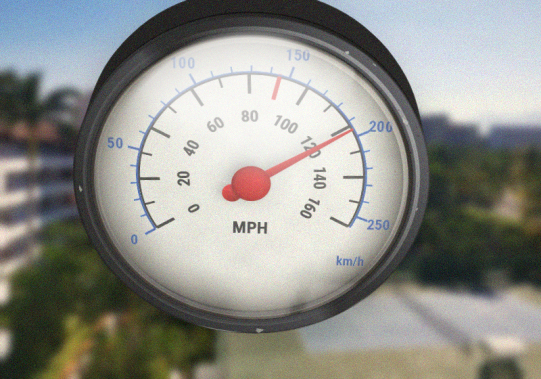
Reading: **120** mph
